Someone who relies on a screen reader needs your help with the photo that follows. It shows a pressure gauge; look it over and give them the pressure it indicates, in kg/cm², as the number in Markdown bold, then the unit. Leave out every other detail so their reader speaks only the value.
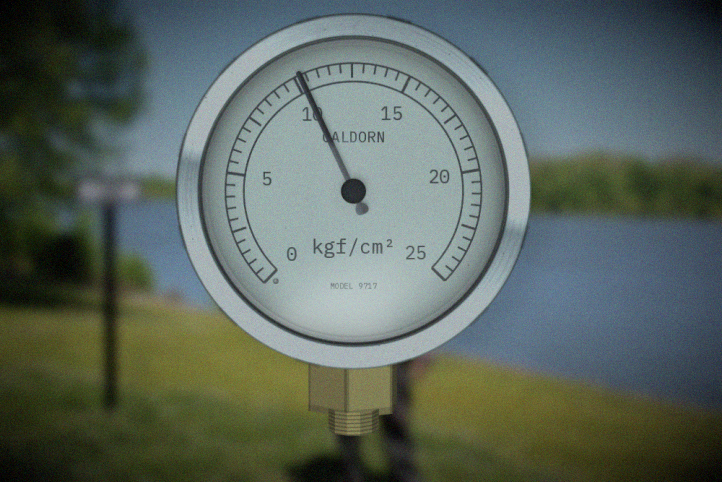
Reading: **10.25** kg/cm²
